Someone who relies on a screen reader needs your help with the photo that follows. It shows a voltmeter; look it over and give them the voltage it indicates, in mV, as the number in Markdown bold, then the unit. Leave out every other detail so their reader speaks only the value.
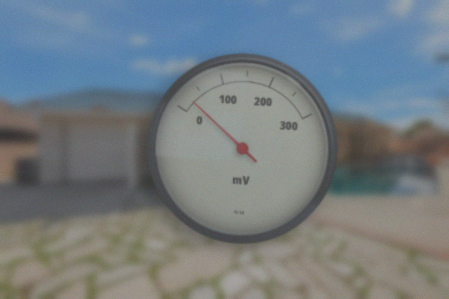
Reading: **25** mV
